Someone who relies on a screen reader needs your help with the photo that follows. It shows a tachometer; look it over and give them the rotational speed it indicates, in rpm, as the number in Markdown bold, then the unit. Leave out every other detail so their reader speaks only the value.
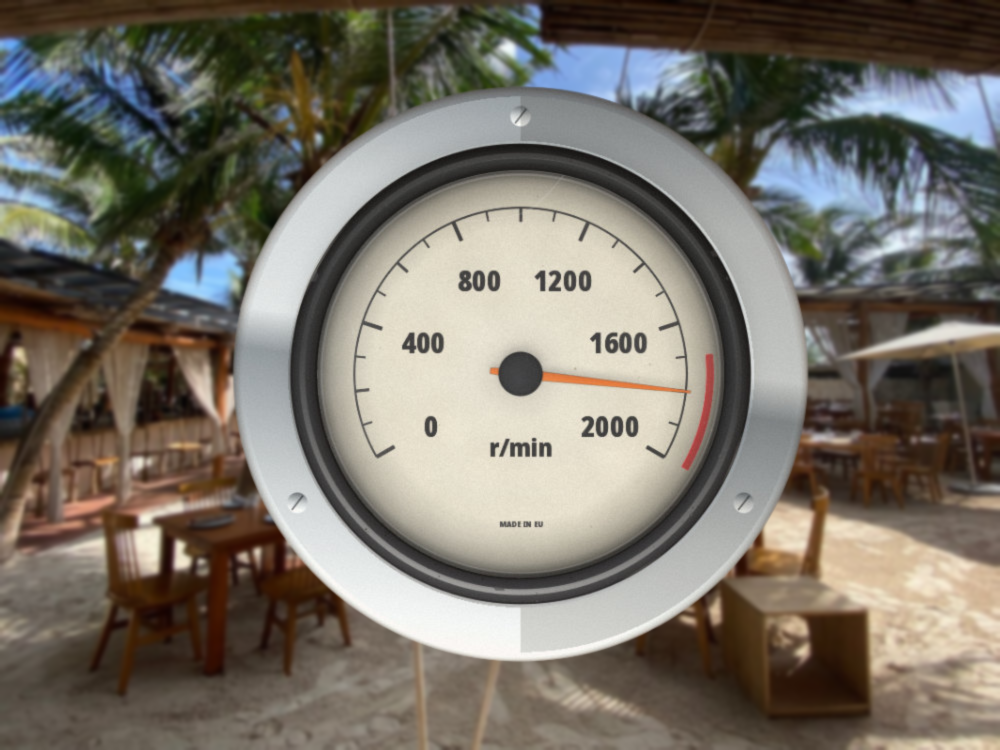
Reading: **1800** rpm
